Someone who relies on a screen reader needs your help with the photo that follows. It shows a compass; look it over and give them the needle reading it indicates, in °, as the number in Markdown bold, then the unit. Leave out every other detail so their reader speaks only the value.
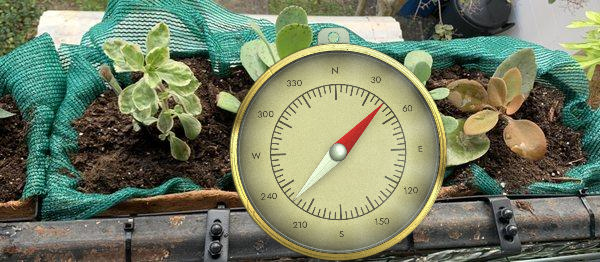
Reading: **45** °
